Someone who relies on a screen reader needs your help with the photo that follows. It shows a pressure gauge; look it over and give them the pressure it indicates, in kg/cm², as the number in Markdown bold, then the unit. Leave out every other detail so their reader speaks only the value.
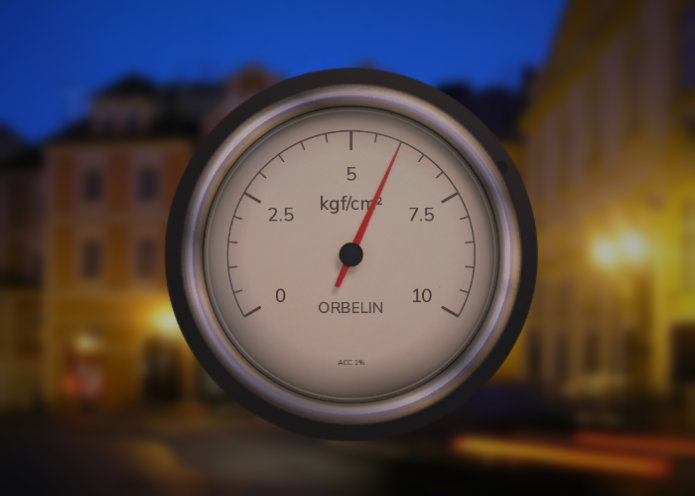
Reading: **6** kg/cm²
